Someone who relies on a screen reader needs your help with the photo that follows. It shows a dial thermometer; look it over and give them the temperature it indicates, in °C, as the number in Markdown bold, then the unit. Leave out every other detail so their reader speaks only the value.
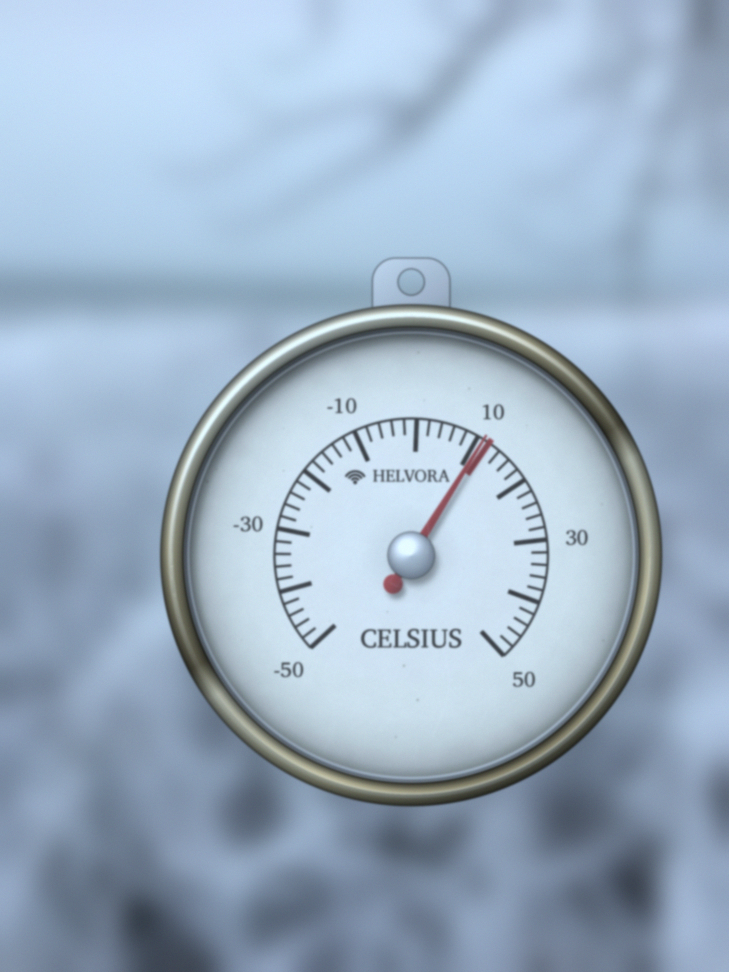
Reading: **11** °C
